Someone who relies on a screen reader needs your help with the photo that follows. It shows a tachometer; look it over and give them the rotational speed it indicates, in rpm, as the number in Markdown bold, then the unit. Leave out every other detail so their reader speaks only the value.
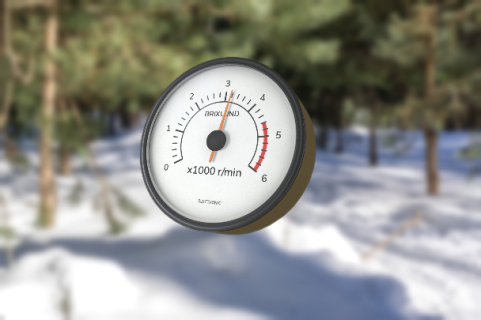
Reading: **3200** rpm
